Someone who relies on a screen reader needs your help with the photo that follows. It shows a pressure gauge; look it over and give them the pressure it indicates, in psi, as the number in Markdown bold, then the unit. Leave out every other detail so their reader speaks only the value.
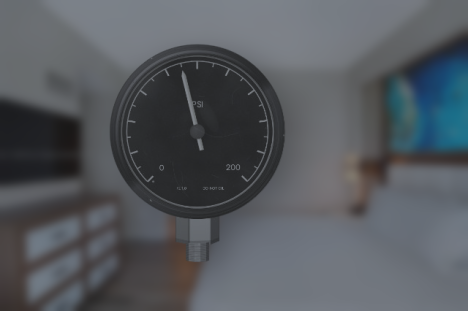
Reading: **90** psi
